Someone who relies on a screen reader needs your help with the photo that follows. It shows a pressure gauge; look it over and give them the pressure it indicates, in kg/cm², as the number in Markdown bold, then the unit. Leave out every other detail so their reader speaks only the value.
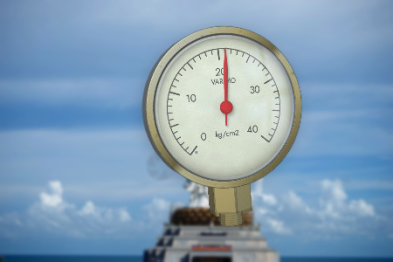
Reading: **21** kg/cm²
